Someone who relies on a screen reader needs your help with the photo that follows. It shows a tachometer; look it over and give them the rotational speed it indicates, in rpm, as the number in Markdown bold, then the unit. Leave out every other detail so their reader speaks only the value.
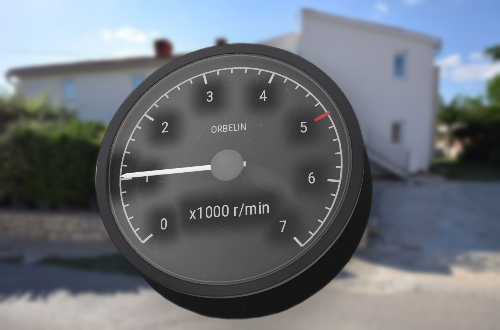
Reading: **1000** rpm
